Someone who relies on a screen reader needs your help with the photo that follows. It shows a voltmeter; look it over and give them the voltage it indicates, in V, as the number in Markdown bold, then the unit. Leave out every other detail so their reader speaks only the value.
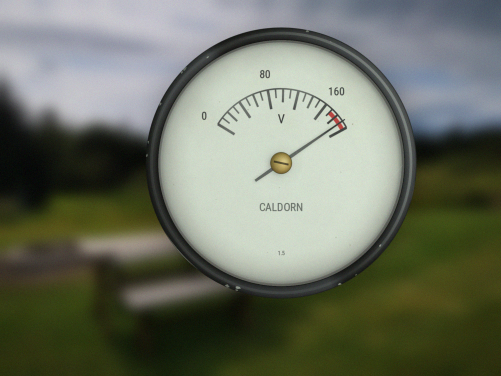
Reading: **190** V
